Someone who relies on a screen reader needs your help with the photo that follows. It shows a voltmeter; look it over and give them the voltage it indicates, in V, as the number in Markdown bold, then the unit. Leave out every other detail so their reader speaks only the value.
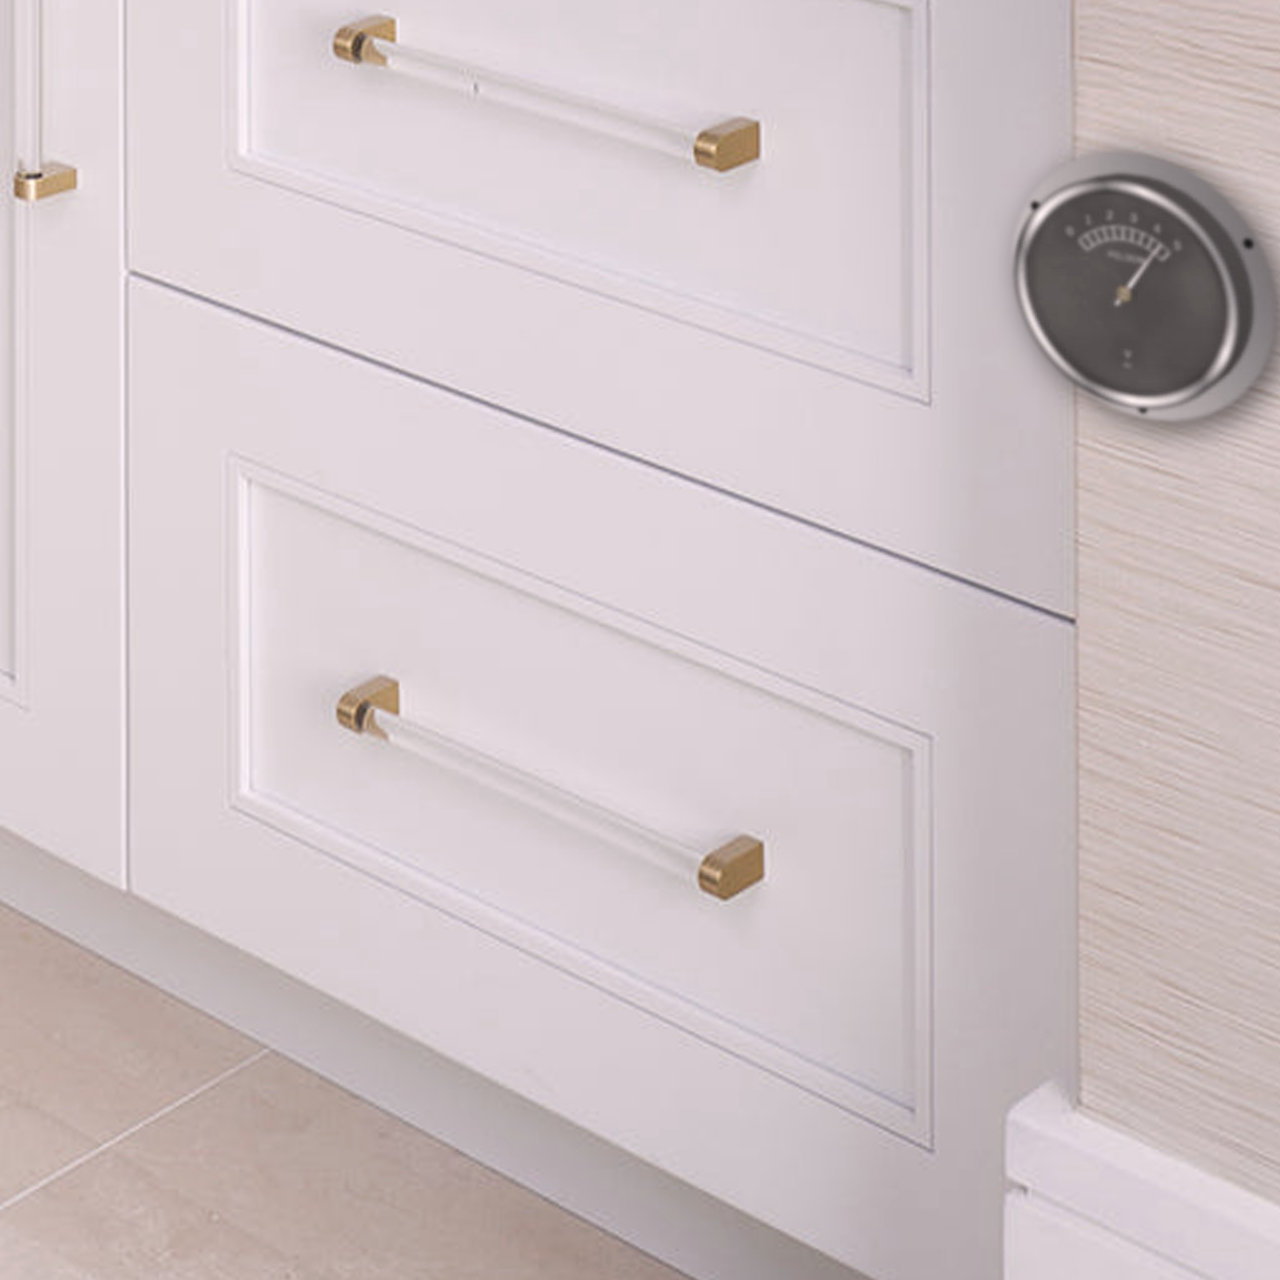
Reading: **4.5** V
